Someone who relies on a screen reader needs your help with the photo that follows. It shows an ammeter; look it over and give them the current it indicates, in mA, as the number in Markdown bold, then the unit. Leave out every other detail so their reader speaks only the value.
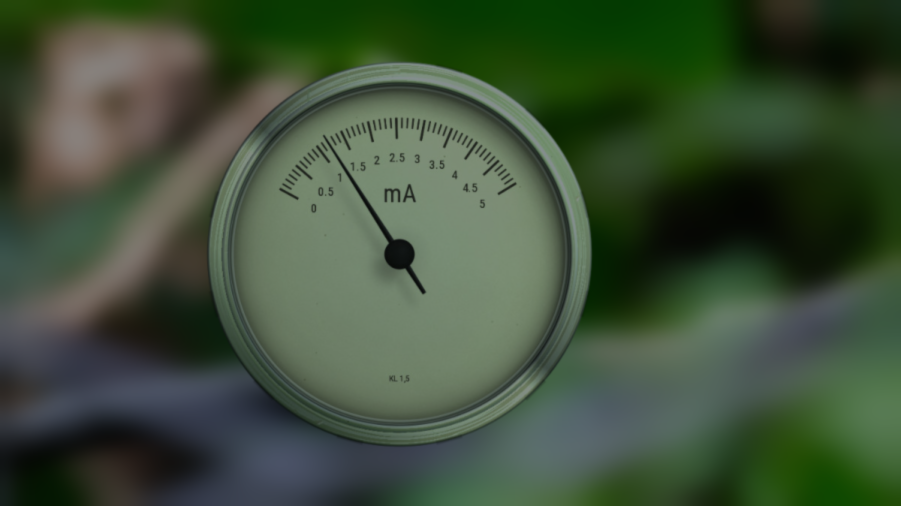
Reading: **1.2** mA
